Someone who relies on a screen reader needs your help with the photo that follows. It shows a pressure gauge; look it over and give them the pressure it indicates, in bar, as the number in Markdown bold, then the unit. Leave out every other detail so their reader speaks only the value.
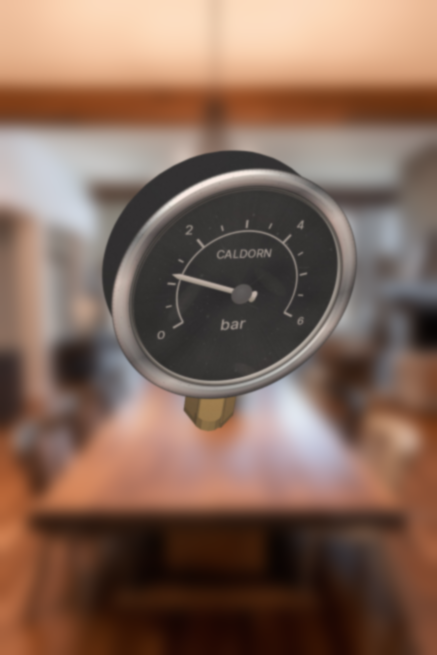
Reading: **1.25** bar
